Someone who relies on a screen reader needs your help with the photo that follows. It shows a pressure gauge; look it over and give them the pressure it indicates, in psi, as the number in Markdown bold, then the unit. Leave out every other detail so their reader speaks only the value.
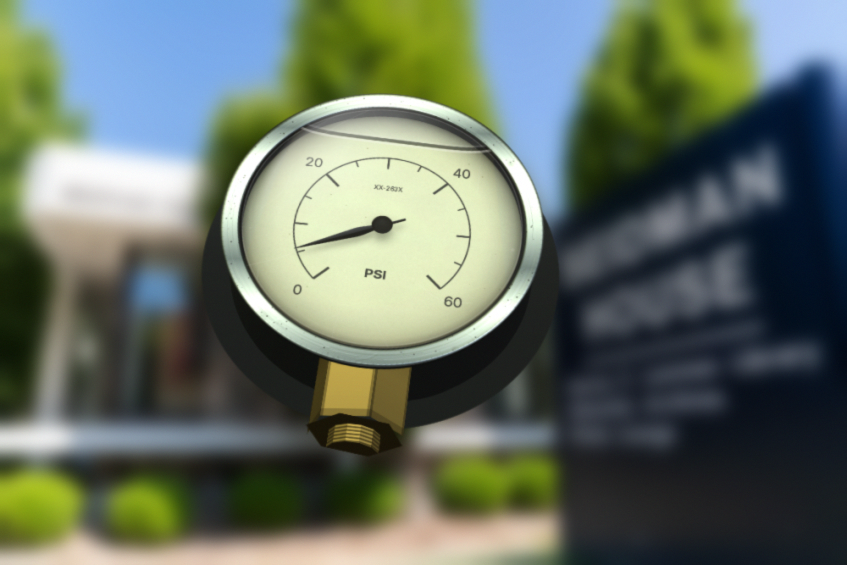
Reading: **5** psi
